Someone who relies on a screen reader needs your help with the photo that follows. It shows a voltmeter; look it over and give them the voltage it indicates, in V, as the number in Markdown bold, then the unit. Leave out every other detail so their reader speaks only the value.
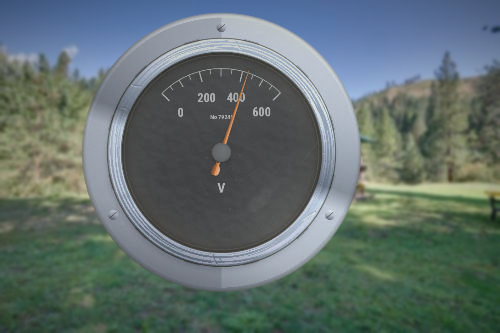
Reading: **425** V
